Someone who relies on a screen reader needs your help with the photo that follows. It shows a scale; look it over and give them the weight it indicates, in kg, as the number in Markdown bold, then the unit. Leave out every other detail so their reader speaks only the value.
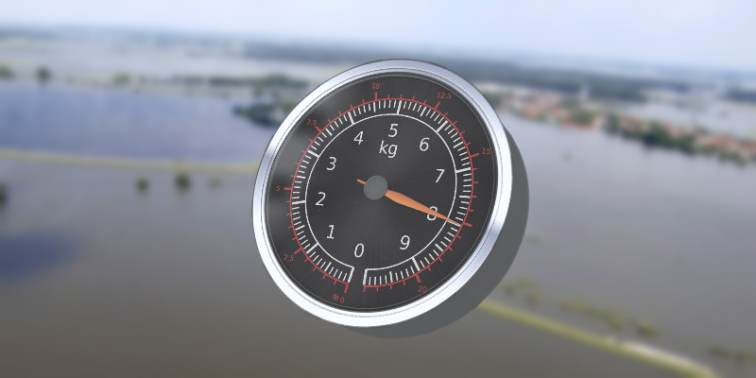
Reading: **8** kg
